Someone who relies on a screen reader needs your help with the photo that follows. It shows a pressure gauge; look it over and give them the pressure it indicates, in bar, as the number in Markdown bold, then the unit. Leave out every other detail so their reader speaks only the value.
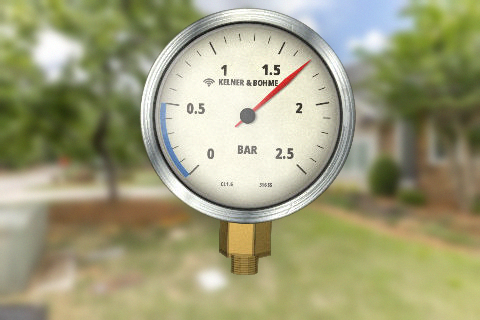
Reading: **1.7** bar
